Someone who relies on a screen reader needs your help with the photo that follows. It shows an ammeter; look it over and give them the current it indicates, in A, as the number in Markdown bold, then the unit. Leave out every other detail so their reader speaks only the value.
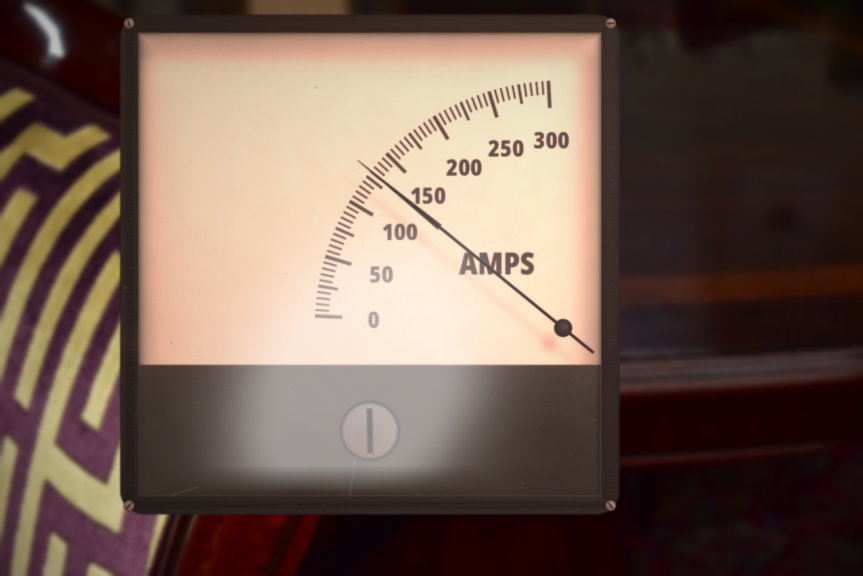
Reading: **130** A
